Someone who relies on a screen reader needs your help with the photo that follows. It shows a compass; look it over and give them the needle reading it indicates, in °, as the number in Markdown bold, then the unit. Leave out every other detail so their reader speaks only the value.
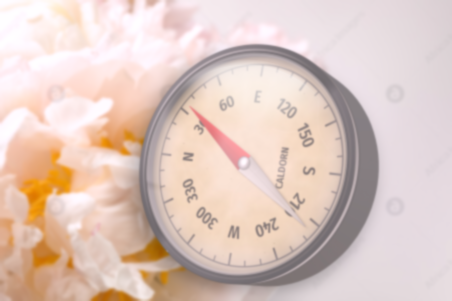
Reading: **35** °
